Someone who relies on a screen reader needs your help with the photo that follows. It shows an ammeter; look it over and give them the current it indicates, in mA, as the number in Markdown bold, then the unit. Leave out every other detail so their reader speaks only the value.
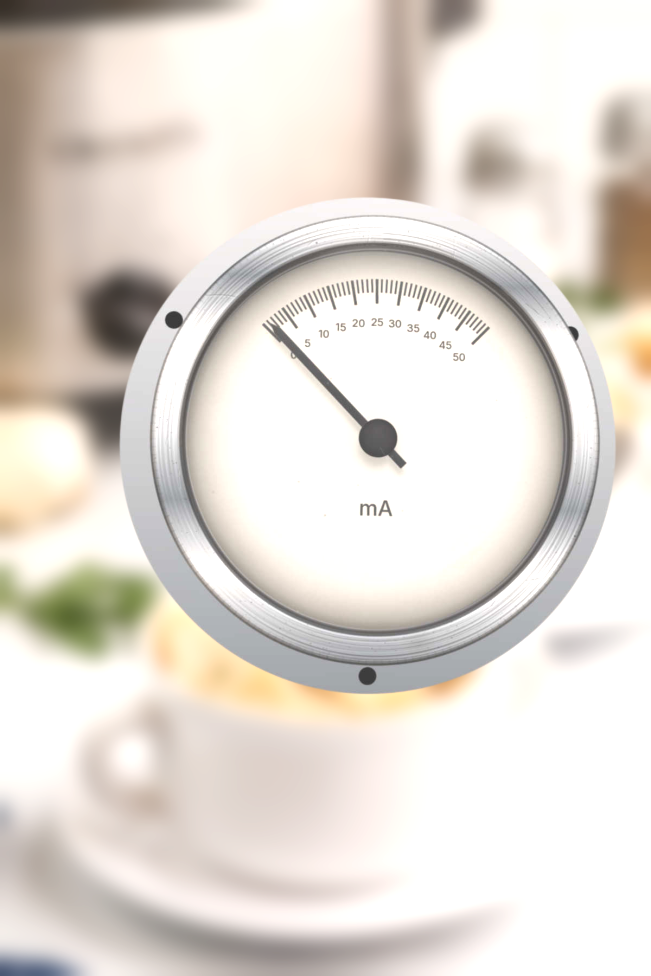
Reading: **1** mA
